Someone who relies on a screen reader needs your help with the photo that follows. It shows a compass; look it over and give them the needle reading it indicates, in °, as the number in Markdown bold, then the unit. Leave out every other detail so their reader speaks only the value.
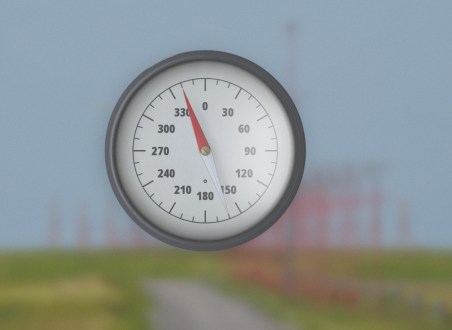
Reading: **340** °
